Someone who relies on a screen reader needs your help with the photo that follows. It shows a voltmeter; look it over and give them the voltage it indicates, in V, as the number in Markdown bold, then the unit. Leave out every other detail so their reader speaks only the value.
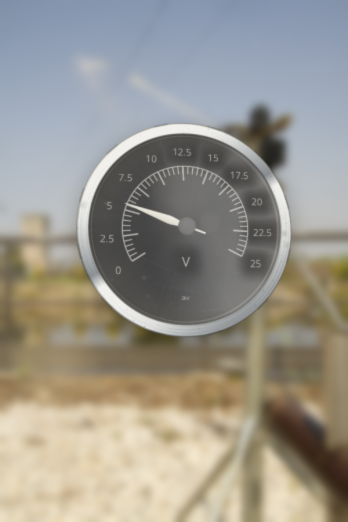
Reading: **5.5** V
